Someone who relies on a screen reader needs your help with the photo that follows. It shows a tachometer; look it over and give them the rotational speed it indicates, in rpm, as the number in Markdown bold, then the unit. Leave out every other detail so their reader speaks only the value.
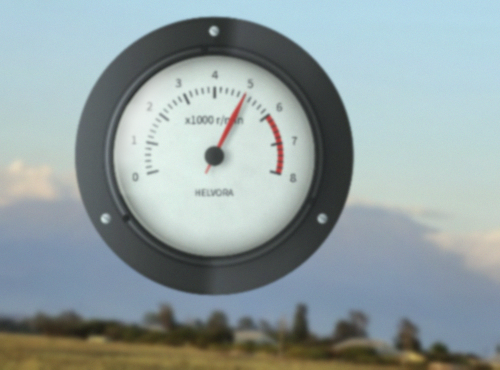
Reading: **5000** rpm
